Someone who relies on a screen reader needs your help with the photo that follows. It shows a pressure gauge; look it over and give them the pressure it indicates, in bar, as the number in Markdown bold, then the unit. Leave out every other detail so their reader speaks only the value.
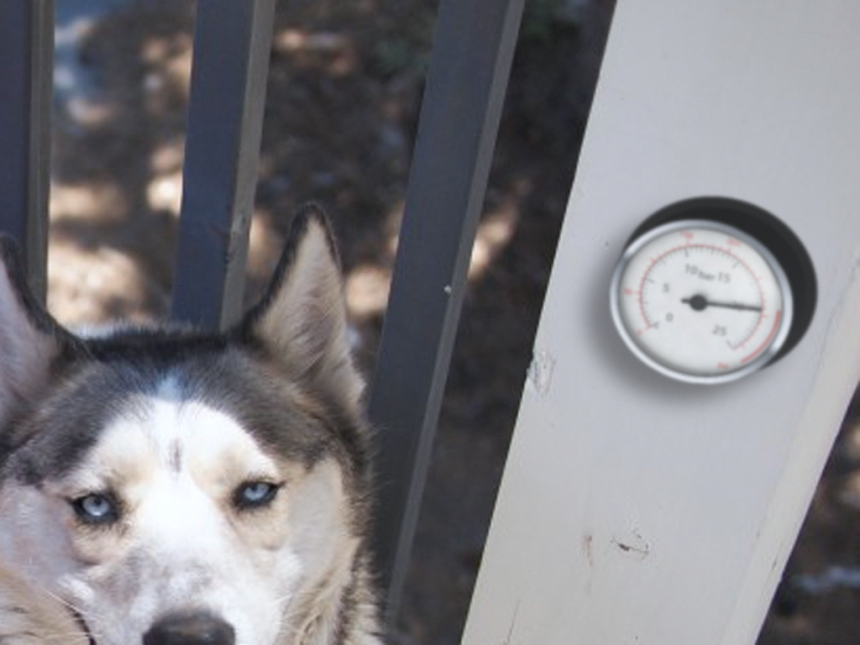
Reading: **20** bar
